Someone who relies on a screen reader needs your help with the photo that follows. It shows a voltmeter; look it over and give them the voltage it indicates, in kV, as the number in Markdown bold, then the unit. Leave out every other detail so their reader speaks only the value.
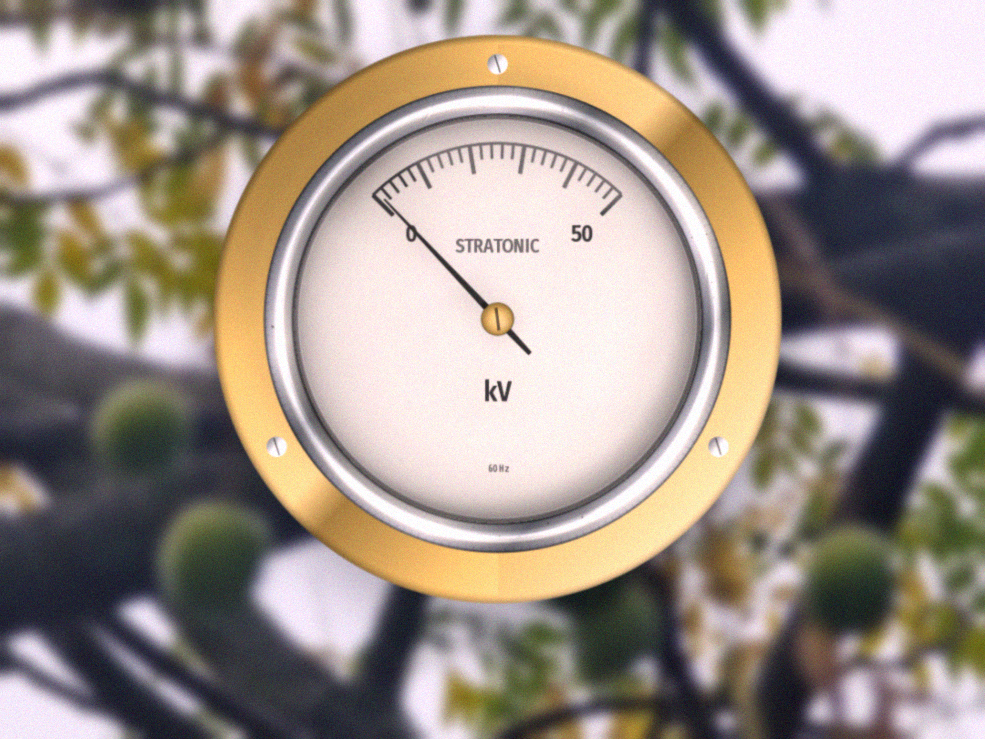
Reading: **1** kV
